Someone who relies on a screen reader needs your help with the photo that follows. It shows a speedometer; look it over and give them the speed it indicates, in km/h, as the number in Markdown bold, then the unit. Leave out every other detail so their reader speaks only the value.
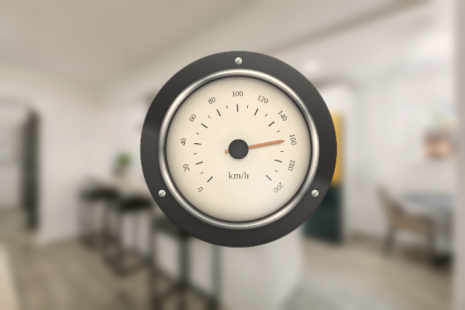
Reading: **160** km/h
